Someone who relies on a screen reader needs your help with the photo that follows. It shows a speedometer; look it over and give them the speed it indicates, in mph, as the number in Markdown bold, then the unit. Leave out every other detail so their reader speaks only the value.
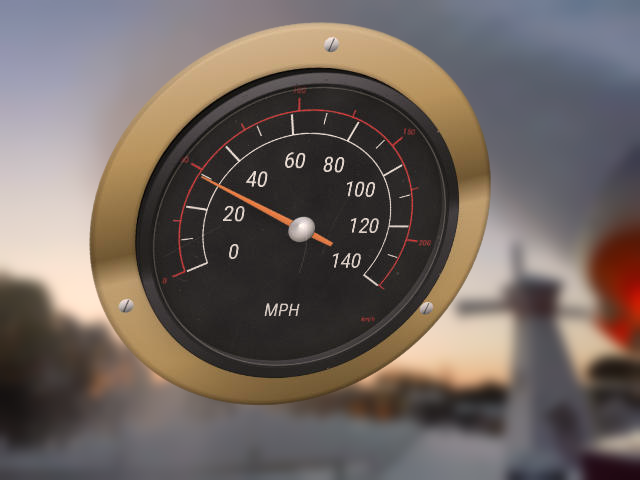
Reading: **30** mph
